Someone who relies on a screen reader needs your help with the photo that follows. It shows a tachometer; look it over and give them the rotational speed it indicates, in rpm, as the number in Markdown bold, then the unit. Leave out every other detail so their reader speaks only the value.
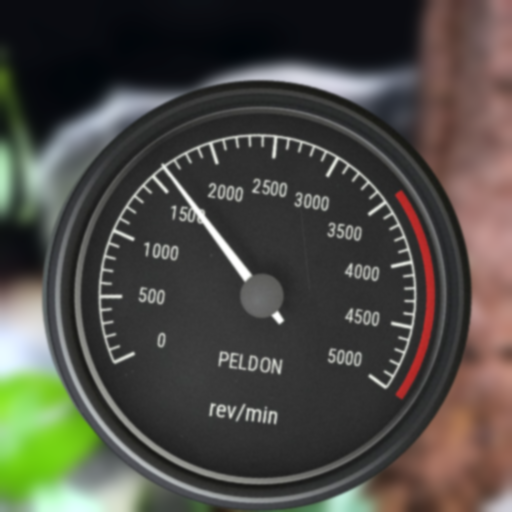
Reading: **1600** rpm
